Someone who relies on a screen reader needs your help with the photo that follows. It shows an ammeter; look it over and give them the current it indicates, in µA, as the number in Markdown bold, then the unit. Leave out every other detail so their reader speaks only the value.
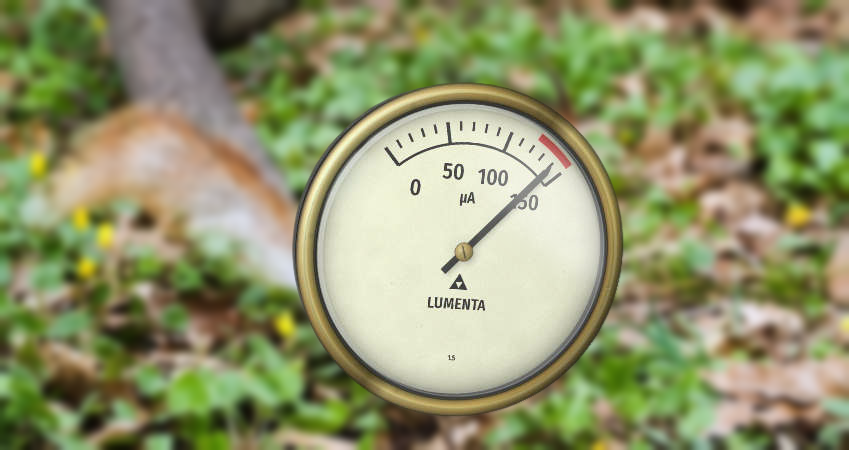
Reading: **140** µA
